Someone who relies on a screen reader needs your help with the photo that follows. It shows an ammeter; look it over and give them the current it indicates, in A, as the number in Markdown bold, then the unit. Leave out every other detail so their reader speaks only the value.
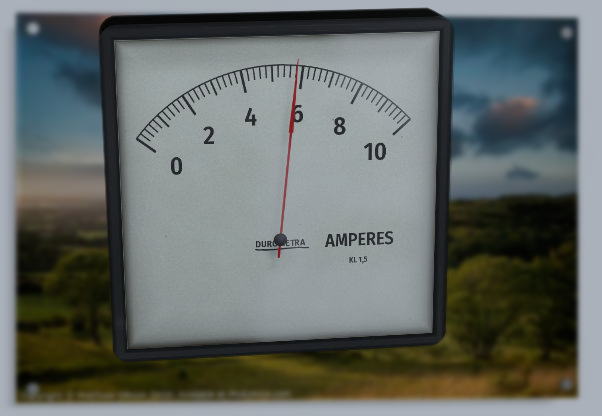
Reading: **5.8** A
